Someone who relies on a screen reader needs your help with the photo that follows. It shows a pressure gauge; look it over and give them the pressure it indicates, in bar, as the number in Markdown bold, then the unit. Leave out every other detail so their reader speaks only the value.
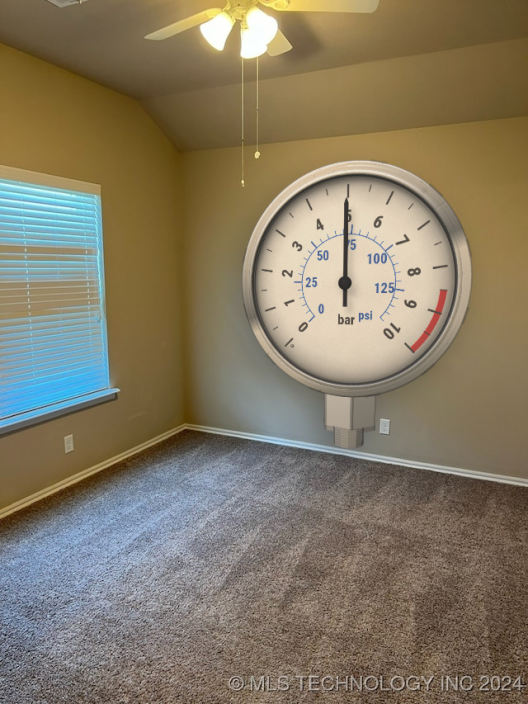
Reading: **5** bar
